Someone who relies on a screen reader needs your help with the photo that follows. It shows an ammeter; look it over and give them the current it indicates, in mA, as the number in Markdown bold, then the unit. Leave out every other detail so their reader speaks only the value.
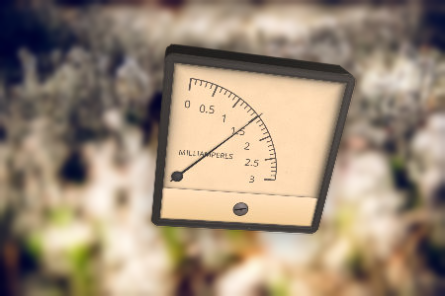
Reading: **1.5** mA
